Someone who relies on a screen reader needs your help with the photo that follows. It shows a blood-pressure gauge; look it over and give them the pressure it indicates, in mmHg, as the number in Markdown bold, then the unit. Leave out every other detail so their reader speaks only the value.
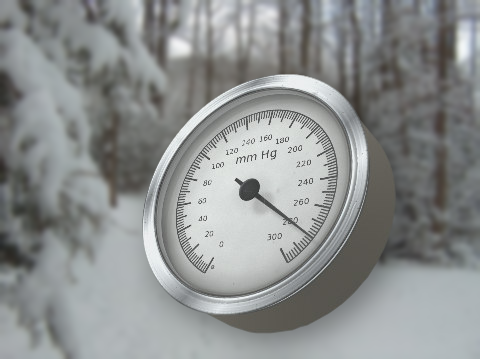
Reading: **280** mmHg
